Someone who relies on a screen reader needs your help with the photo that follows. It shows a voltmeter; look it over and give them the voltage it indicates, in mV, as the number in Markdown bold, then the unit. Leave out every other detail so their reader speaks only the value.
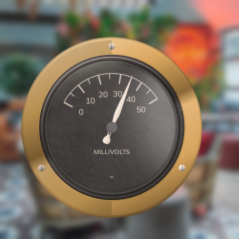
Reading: **35** mV
